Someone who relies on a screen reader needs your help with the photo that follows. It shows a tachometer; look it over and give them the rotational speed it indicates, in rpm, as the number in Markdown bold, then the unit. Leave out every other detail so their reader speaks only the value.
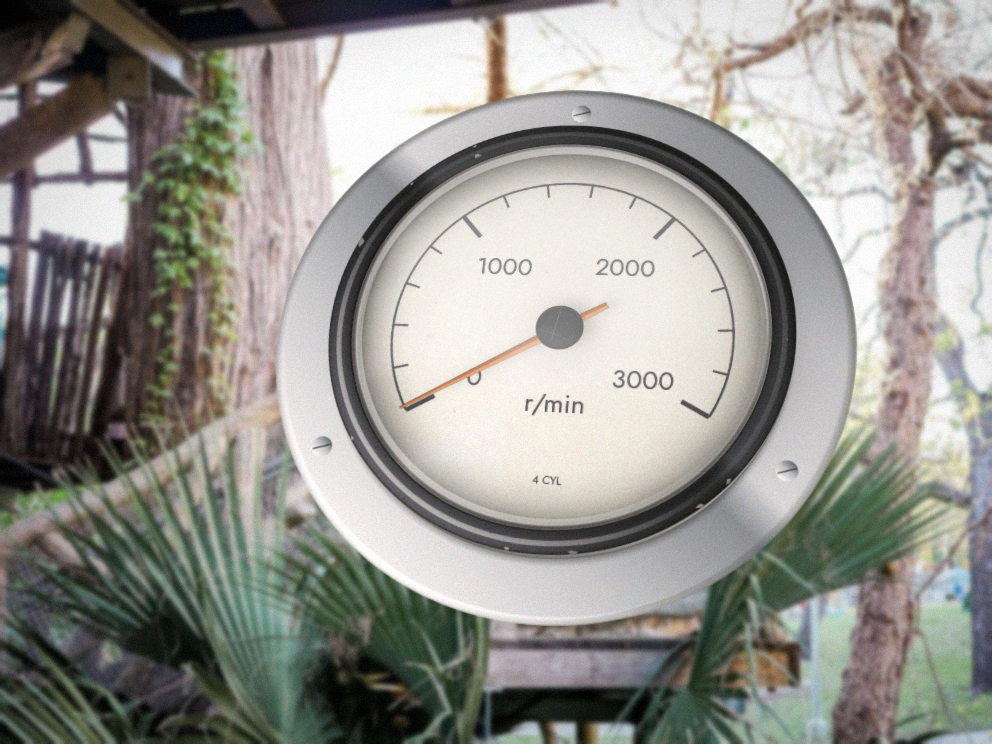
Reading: **0** rpm
